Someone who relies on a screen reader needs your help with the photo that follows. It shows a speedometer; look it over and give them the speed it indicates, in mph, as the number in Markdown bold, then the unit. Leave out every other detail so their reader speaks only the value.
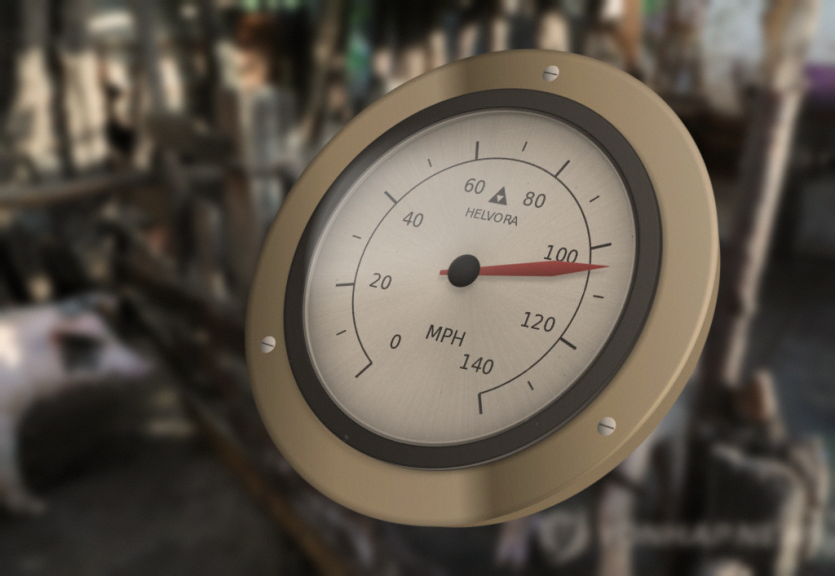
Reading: **105** mph
